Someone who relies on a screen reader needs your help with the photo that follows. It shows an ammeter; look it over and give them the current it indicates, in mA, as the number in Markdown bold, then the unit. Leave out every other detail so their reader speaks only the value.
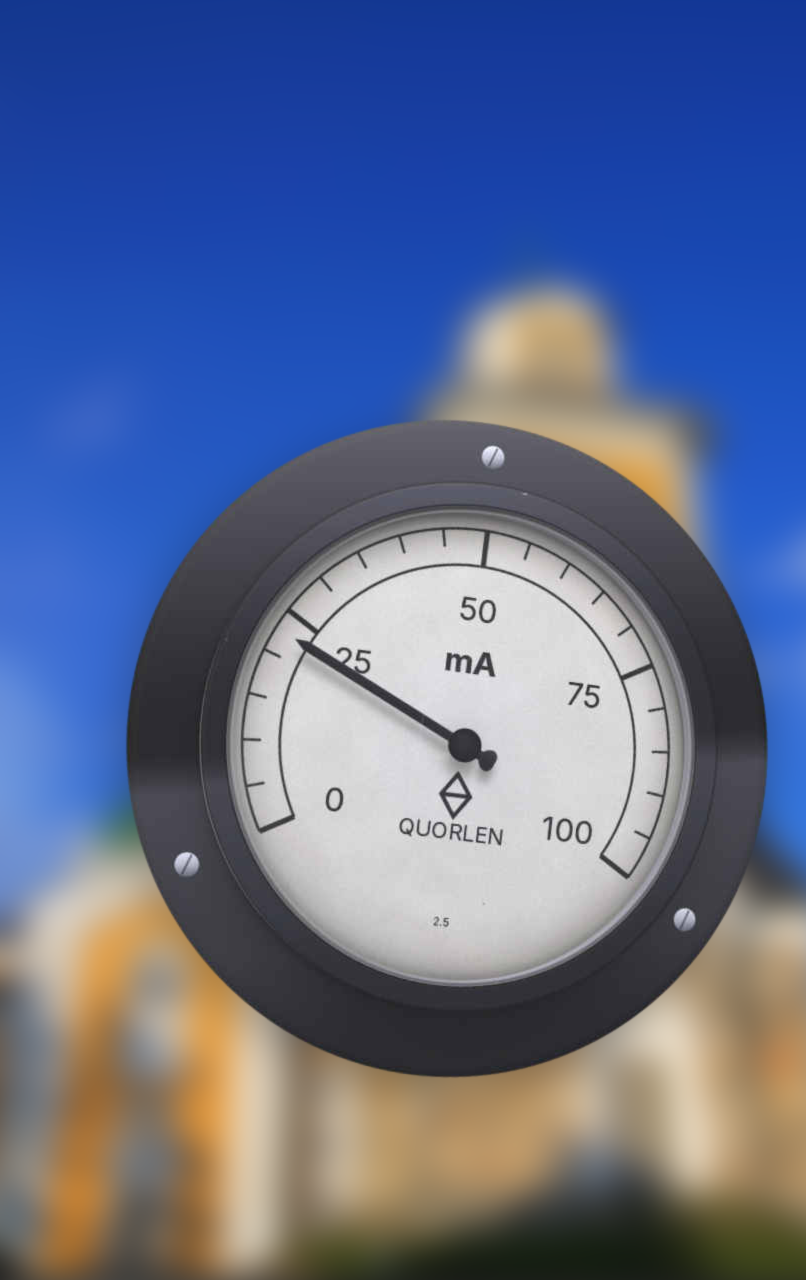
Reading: **22.5** mA
